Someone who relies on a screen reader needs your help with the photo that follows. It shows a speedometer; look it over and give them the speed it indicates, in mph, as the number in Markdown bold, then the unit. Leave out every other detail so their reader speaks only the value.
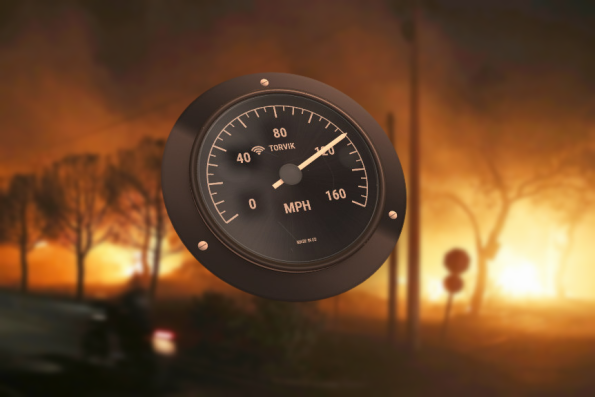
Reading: **120** mph
